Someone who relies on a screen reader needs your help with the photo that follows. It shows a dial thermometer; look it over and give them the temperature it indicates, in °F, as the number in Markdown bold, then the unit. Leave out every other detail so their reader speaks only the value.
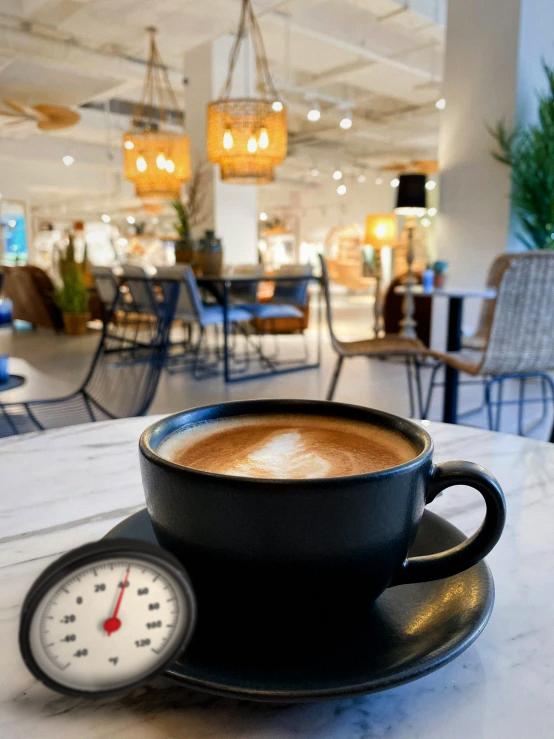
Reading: **40** °F
